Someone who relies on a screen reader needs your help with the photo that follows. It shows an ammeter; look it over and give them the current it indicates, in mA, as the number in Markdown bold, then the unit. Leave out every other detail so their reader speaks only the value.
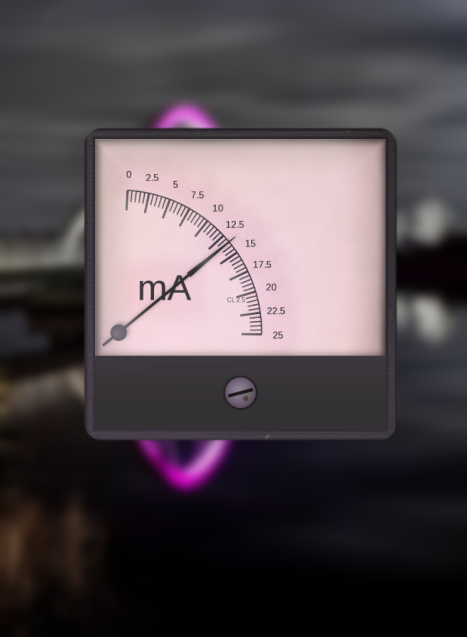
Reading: **13.5** mA
